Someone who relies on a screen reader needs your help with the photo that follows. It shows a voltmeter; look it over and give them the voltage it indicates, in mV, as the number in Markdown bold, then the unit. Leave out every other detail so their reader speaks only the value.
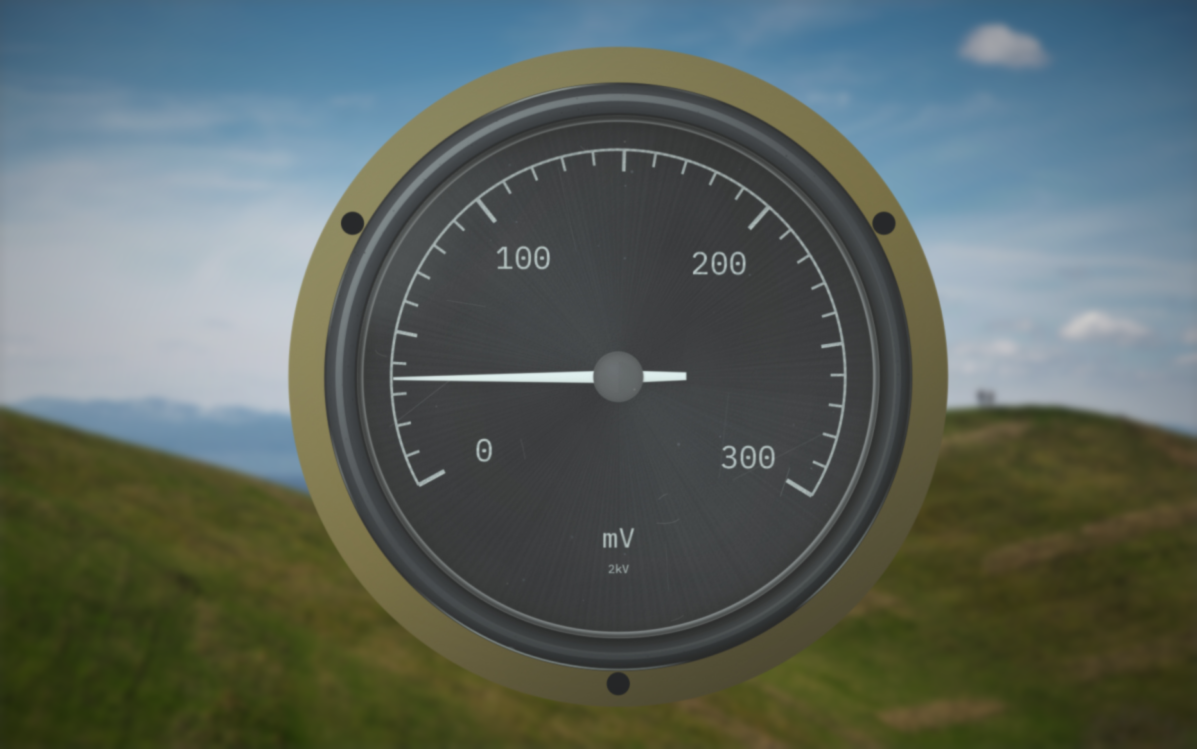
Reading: **35** mV
